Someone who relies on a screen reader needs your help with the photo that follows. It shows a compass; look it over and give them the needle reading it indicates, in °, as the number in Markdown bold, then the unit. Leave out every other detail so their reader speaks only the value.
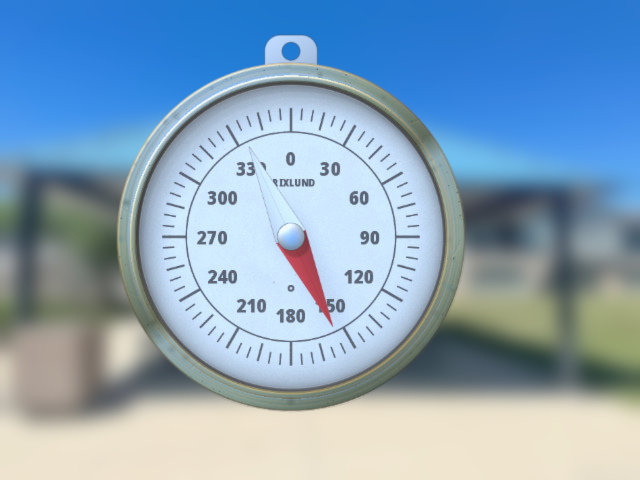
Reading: **155** °
